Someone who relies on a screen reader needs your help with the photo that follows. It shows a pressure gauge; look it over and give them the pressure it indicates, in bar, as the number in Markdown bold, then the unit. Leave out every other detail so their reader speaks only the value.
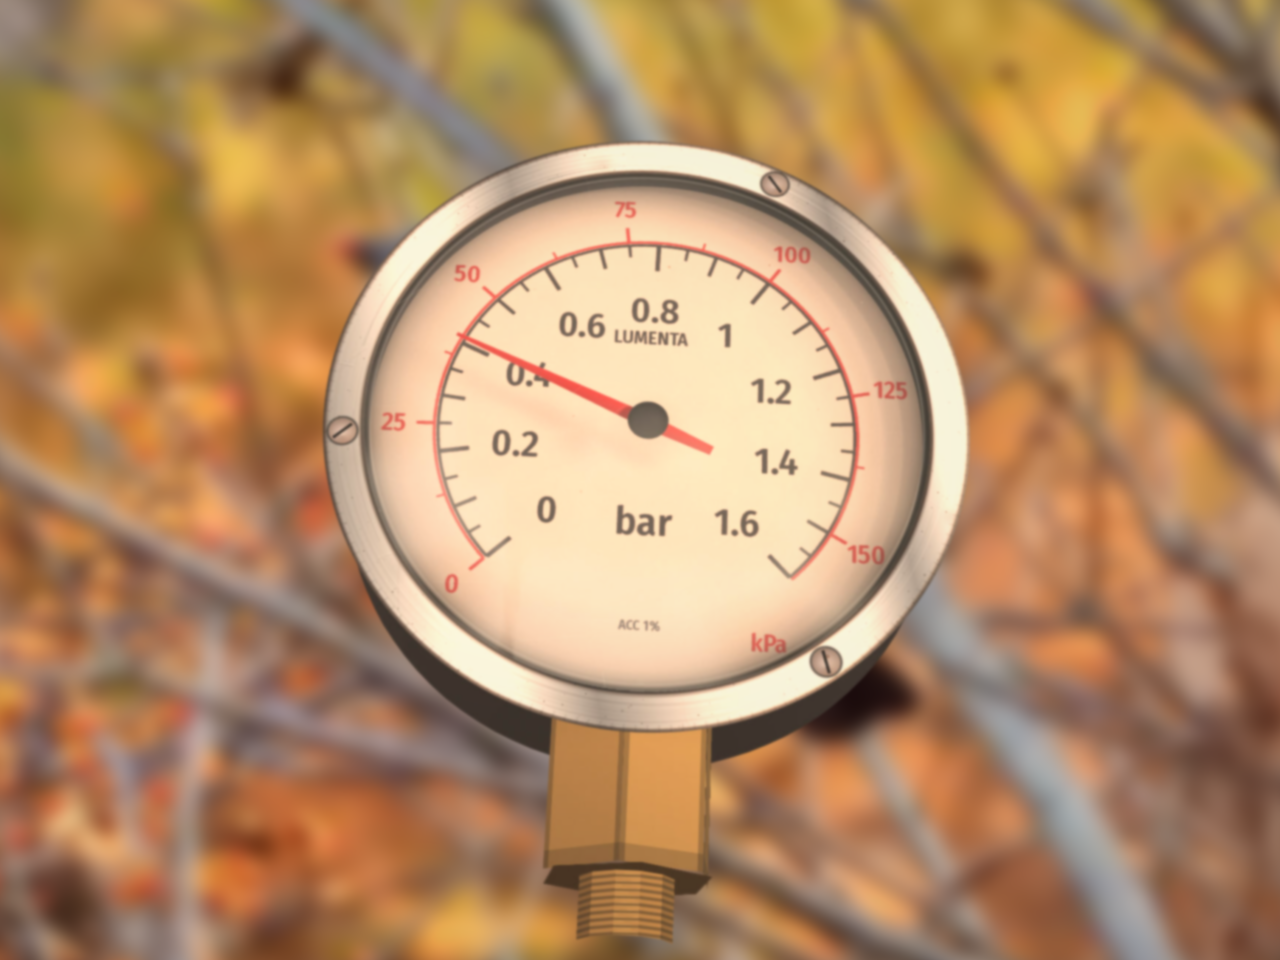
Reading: **0.4** bar
